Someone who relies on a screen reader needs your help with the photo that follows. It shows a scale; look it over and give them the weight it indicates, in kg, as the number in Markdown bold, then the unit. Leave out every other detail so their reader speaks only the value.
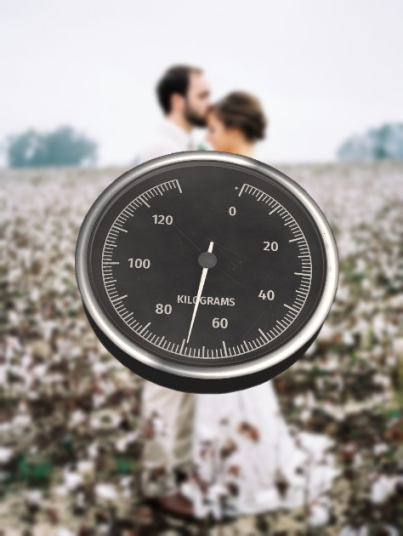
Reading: **69** kg
